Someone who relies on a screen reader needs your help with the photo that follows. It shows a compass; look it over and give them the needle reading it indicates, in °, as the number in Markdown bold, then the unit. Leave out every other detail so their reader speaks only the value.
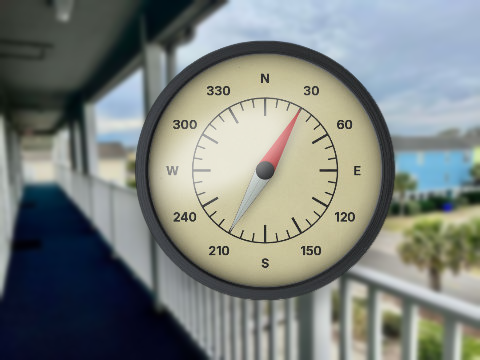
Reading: **30** °
